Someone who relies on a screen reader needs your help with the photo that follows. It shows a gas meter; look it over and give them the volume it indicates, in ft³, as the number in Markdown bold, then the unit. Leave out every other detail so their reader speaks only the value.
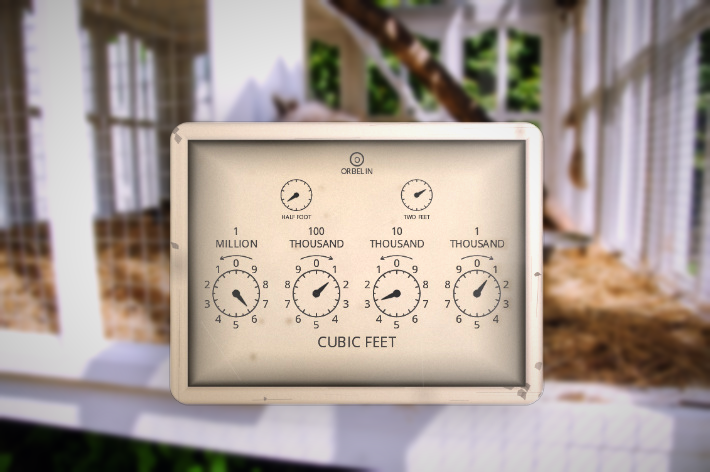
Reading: **613100** ft³
